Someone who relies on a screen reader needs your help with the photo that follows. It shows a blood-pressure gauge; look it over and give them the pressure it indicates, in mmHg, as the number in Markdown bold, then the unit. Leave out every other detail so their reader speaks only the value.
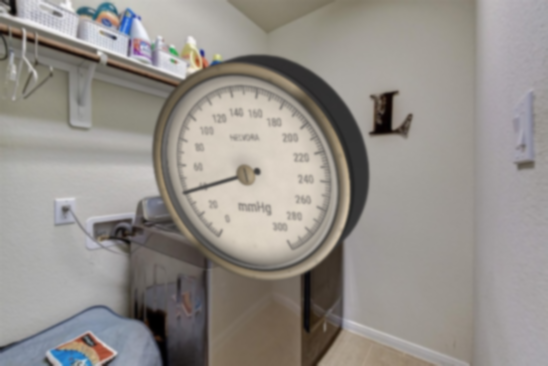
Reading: **40** mmHg
